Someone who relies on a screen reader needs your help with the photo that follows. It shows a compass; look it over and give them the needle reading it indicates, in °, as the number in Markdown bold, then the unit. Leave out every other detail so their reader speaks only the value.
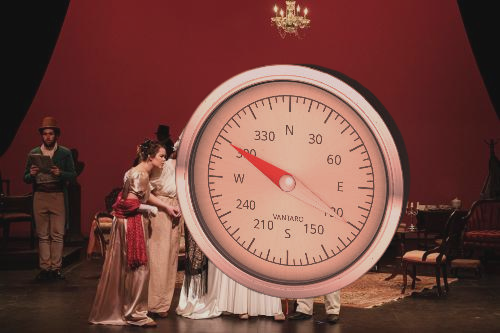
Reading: **300** °
